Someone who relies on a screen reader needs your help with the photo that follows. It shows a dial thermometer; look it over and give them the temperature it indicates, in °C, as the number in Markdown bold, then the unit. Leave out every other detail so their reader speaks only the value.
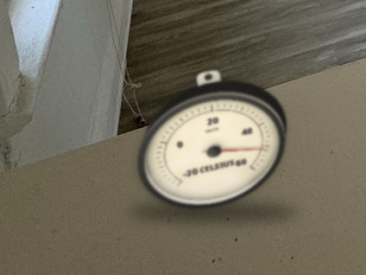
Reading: **50** °C
